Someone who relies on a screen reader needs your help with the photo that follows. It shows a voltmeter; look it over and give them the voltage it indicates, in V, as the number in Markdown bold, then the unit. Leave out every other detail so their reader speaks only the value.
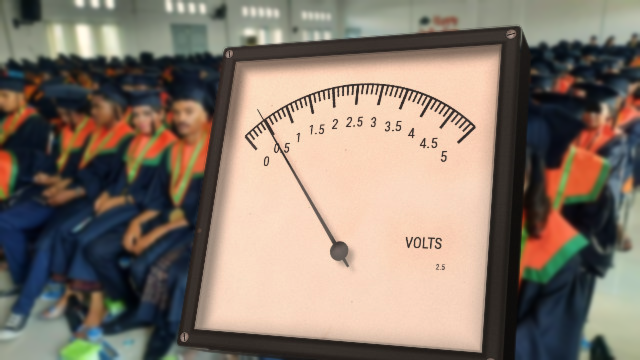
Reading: **0.5** V
